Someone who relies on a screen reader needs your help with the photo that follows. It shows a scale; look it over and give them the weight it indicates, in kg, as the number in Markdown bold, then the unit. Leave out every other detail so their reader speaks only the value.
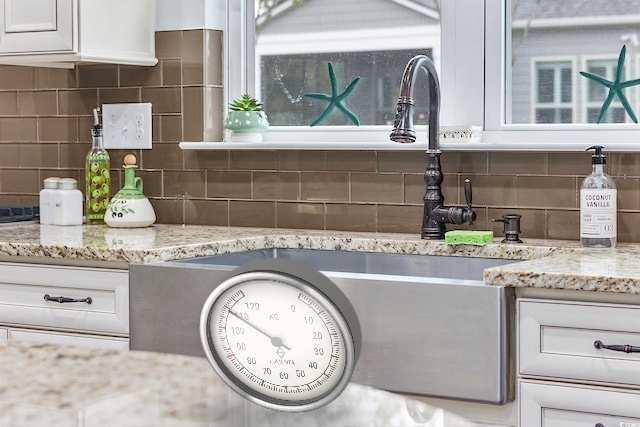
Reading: **110** kg
